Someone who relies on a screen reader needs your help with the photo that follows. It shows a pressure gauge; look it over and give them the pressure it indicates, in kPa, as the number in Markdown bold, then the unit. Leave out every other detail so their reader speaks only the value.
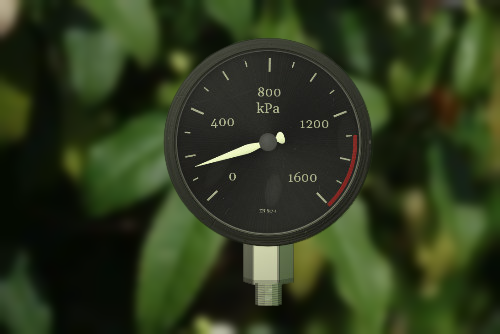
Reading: **150** kPa
